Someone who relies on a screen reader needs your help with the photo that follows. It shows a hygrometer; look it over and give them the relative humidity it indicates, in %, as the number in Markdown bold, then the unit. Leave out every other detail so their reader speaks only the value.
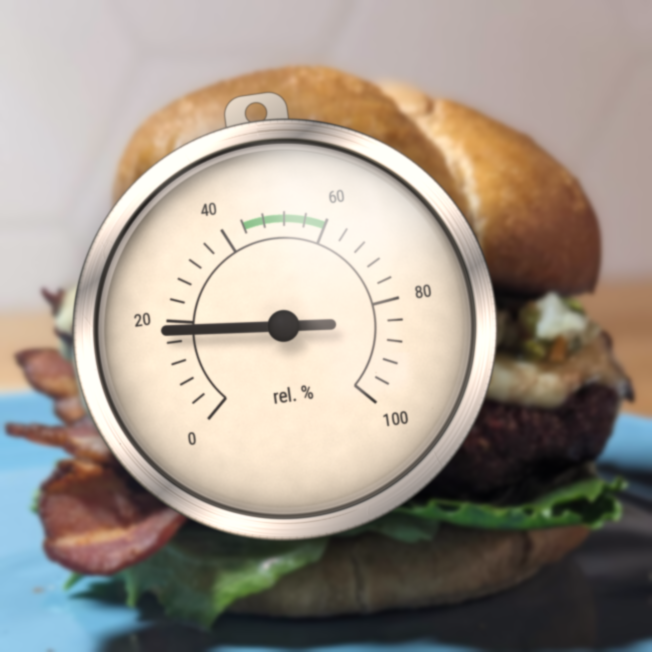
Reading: **18** %
